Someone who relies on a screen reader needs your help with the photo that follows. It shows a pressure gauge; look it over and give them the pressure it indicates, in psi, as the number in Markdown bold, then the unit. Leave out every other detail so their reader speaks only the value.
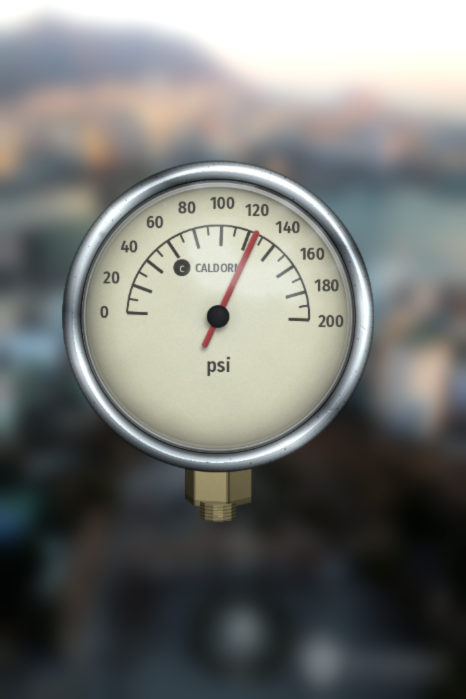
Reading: **125** psi
